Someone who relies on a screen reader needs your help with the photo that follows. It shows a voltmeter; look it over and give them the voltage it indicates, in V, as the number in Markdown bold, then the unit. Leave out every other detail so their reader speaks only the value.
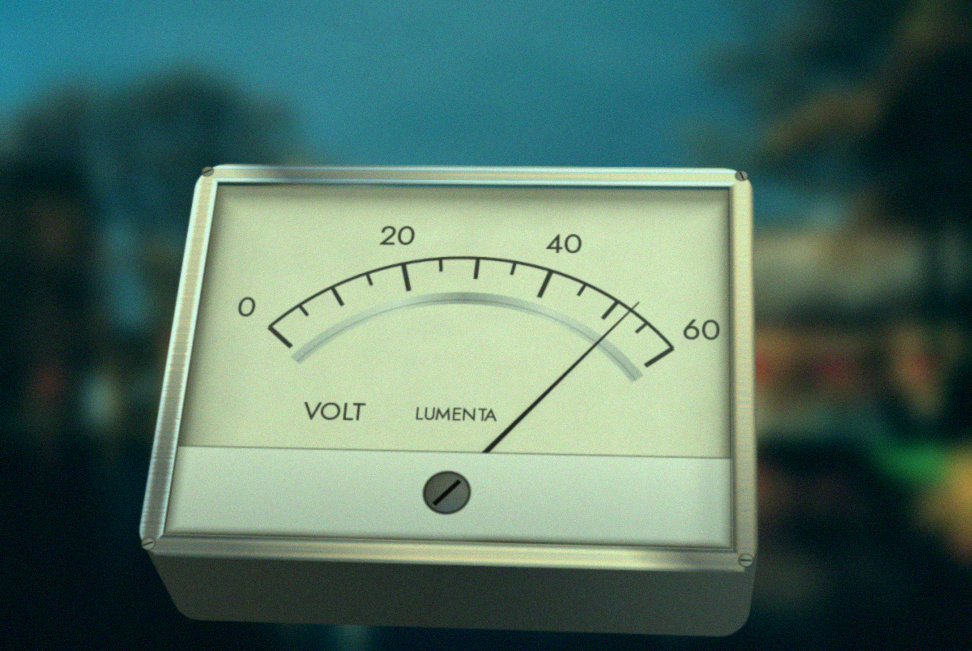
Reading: **52.5** V
